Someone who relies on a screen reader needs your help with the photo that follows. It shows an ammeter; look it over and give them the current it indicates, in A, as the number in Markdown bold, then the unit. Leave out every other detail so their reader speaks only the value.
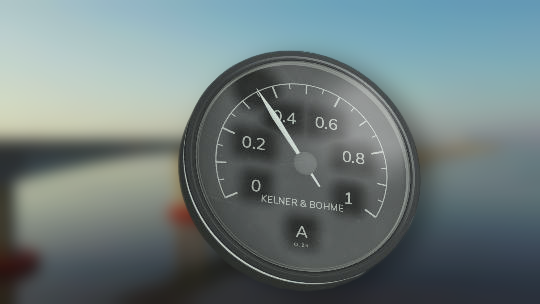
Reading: **0.35** A
